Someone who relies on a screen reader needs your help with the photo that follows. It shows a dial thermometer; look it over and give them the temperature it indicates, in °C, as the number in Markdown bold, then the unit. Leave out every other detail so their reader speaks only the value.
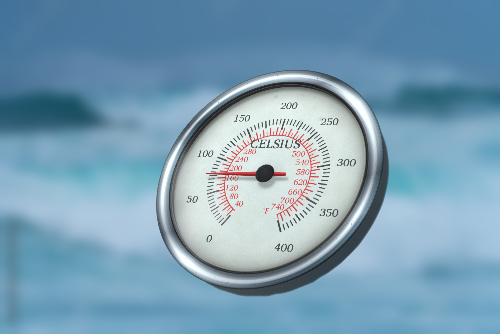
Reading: **75** °C
